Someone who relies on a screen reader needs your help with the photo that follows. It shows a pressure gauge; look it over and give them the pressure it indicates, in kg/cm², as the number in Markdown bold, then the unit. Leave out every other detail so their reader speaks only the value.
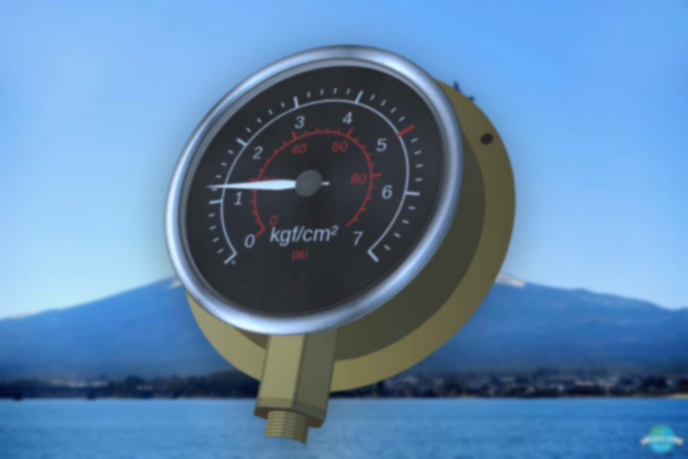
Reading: **1.2** kg/cm²
